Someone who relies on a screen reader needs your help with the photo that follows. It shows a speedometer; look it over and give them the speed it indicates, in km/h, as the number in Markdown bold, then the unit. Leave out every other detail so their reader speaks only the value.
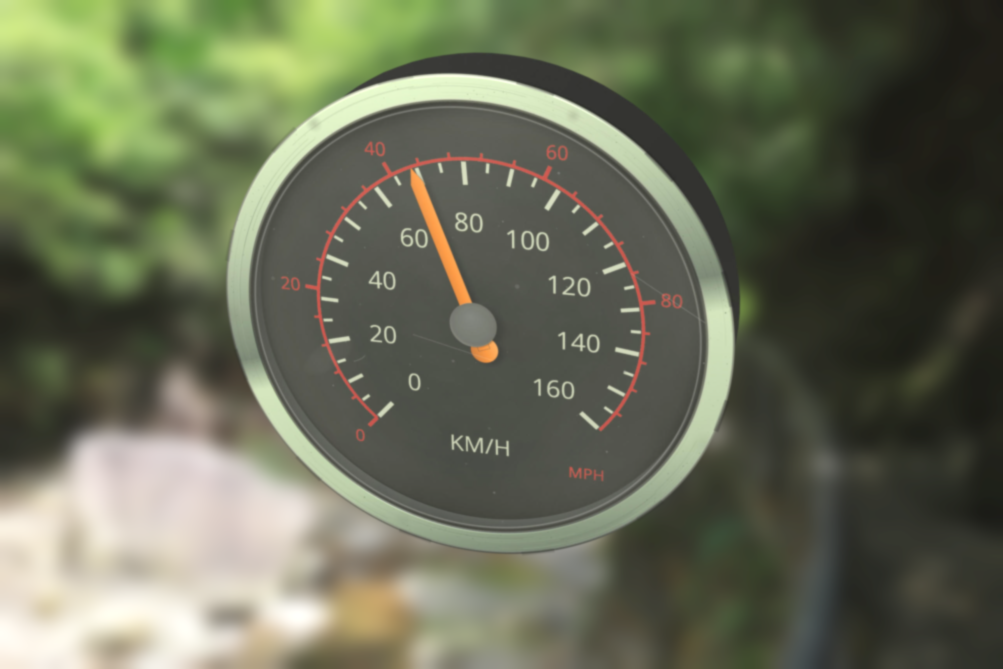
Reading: **70** km/h
